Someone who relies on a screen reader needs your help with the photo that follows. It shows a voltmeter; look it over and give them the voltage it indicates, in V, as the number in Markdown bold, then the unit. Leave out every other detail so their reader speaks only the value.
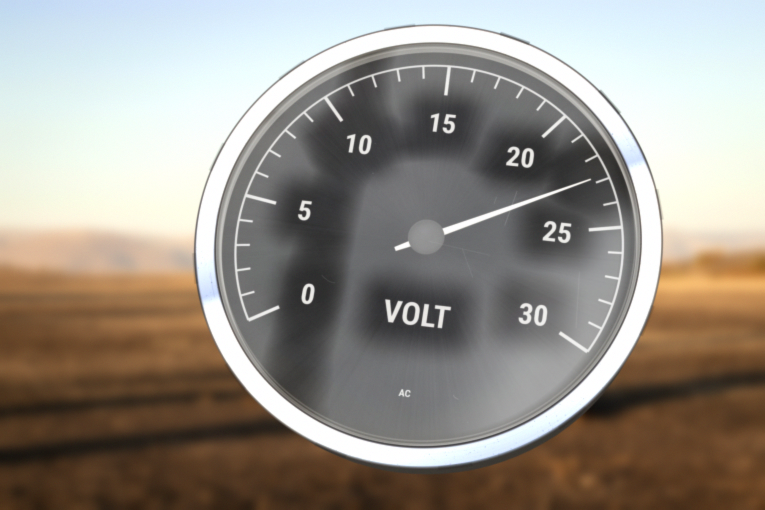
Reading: **23** V
